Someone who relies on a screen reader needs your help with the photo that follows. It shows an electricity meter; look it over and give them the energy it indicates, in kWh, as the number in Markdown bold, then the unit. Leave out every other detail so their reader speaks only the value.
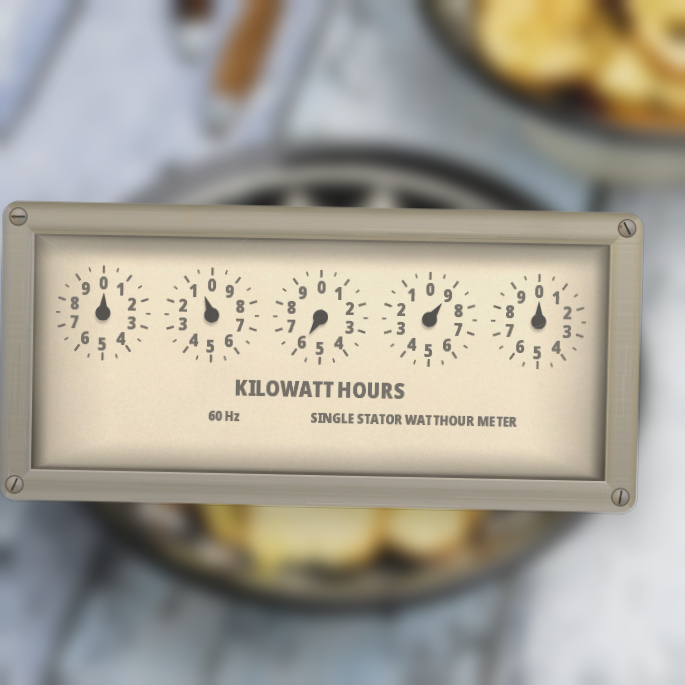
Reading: **590** kWh
